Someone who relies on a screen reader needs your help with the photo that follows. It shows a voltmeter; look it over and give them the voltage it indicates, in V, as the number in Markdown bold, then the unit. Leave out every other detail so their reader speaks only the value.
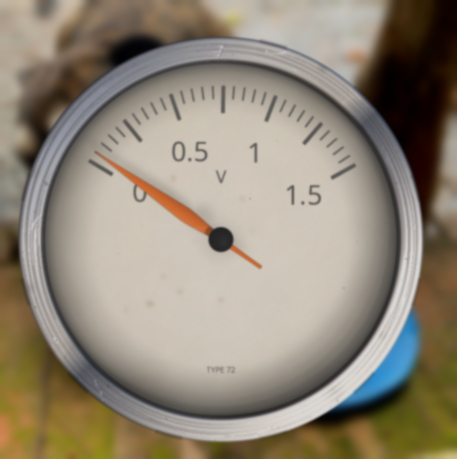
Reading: **0.05** V
